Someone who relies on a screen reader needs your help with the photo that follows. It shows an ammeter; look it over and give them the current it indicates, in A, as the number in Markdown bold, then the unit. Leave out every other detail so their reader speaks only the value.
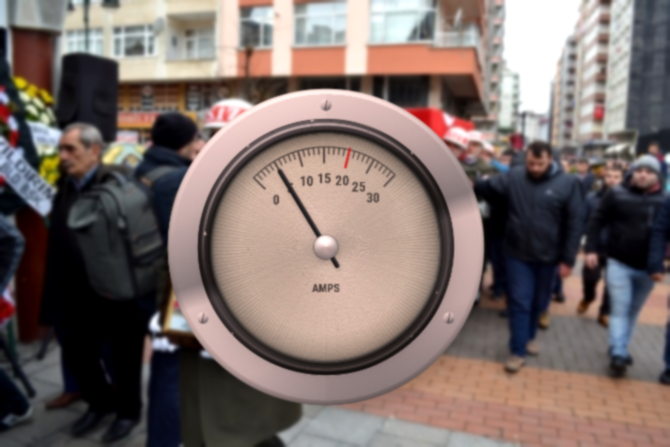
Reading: **5** A
